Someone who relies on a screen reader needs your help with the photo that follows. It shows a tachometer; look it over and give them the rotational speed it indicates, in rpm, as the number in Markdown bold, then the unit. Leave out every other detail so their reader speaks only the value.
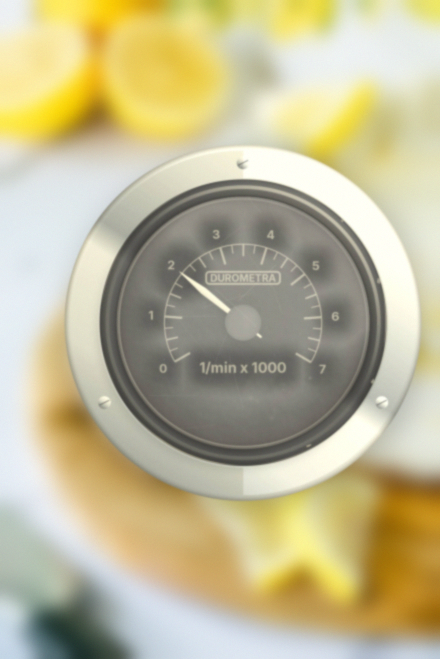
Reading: **2000** rpm
